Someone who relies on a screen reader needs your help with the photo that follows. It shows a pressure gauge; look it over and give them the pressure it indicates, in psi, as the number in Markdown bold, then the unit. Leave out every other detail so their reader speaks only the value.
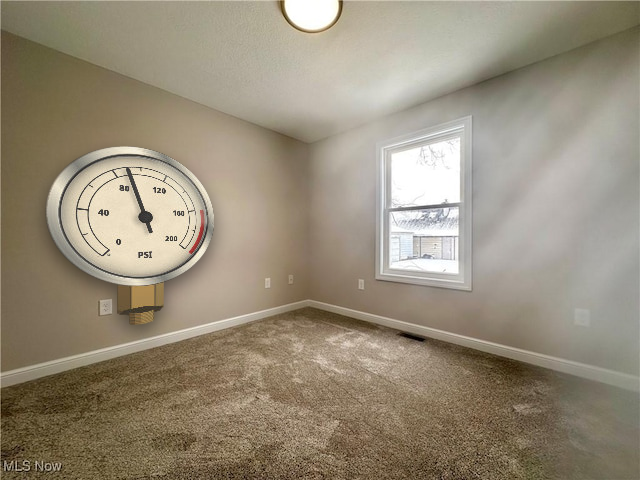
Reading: **90** psi
